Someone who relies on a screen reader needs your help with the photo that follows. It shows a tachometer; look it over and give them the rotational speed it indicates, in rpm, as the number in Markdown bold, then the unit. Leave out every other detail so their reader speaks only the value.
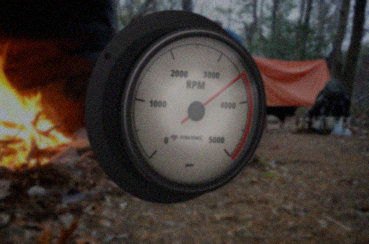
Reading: **3500** rpm
